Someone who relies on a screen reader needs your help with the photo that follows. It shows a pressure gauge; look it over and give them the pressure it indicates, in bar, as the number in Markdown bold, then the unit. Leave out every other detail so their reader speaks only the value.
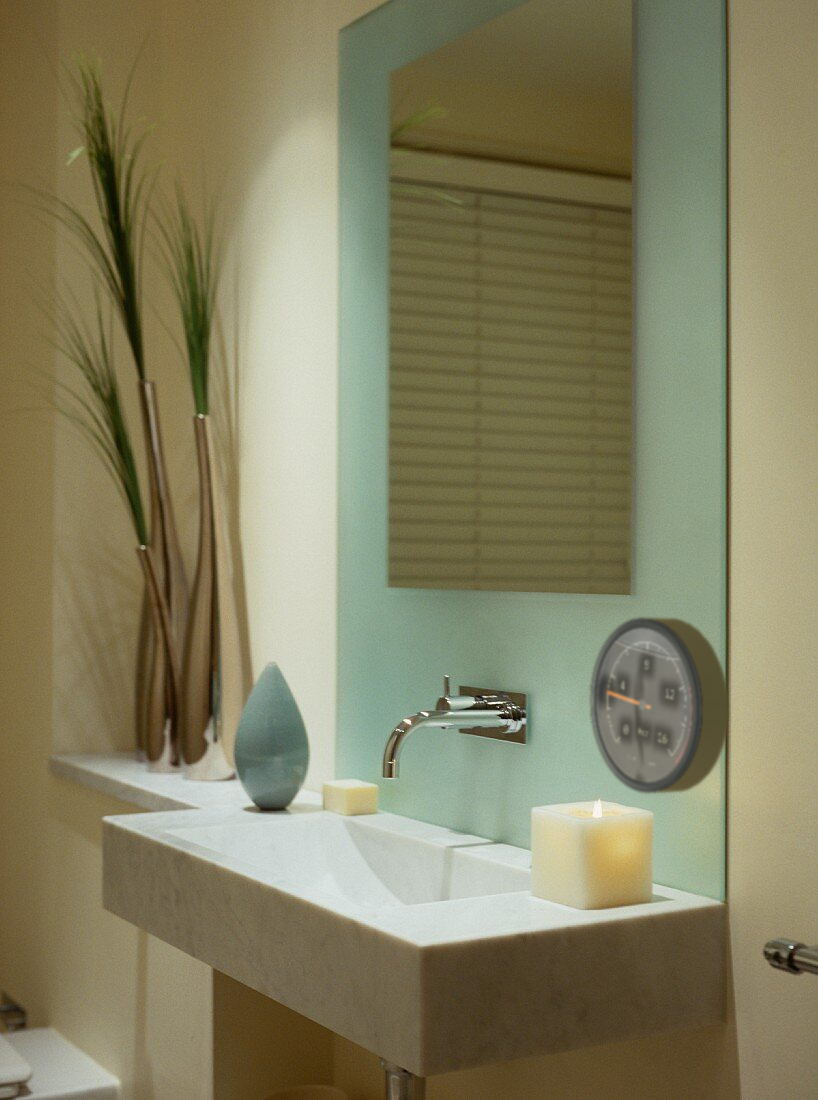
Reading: **3** bar
